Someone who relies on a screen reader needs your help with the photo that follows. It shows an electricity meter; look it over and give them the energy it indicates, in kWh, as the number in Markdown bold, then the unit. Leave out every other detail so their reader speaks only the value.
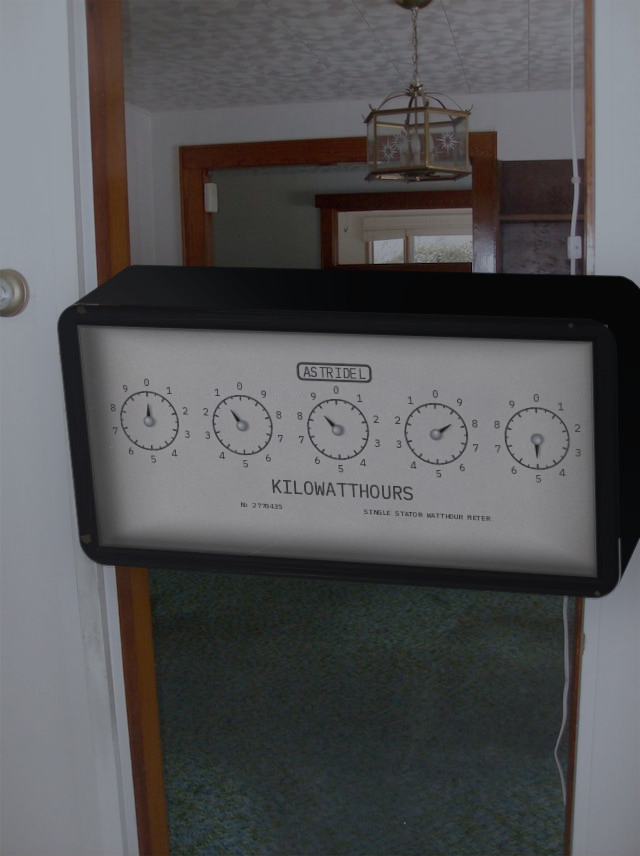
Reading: **885** kWh
